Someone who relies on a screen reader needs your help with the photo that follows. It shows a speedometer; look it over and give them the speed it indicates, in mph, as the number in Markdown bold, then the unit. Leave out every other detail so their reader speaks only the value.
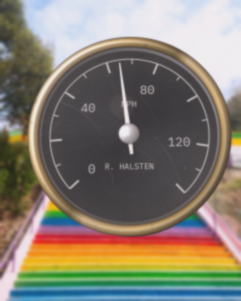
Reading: **65** mph
